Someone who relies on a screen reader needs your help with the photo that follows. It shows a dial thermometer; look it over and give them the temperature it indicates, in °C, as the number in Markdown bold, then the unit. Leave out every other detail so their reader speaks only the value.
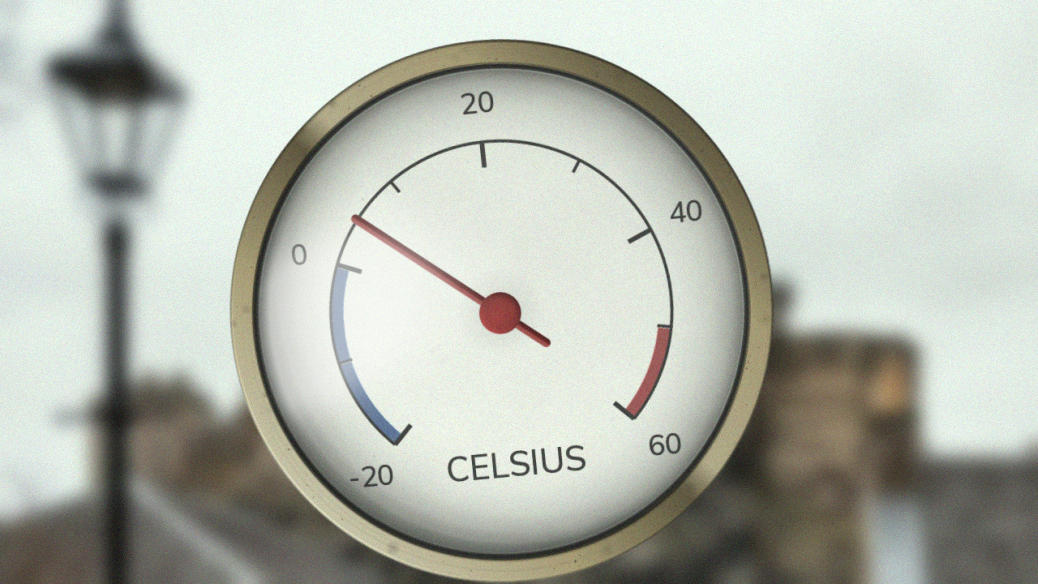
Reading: **5** °C
